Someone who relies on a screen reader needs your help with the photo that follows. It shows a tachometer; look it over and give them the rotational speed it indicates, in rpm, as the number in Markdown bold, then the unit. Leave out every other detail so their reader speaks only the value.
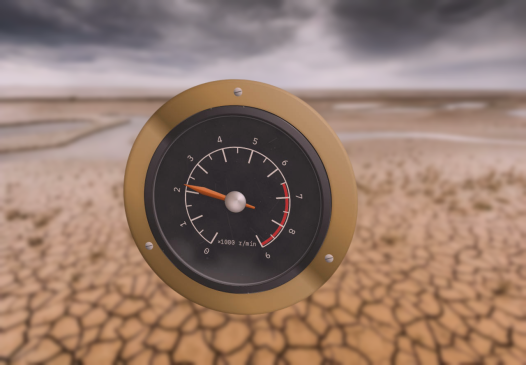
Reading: **2250** rpm
